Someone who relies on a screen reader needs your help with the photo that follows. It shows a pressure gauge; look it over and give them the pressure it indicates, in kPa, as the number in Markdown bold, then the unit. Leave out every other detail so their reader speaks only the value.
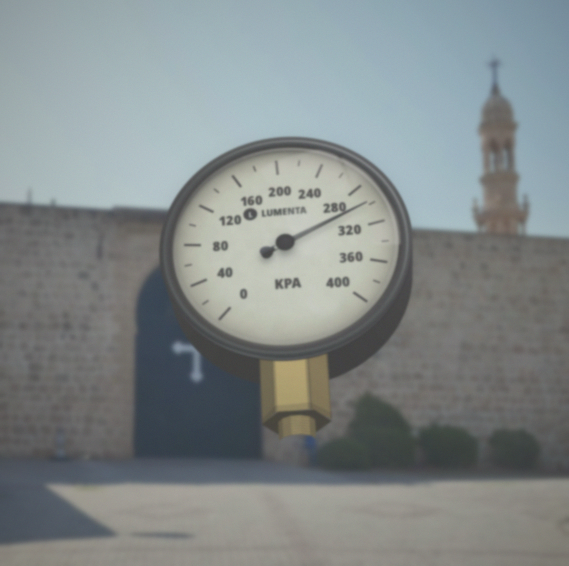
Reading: **300** kPa
